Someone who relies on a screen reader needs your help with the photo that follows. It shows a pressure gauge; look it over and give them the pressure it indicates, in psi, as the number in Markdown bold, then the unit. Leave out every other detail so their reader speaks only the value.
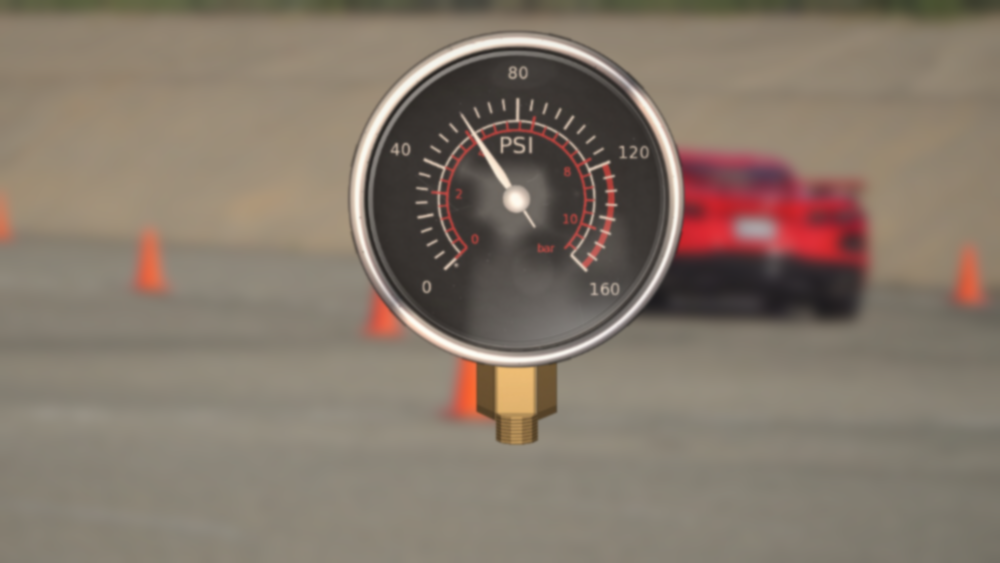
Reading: **60** psi
